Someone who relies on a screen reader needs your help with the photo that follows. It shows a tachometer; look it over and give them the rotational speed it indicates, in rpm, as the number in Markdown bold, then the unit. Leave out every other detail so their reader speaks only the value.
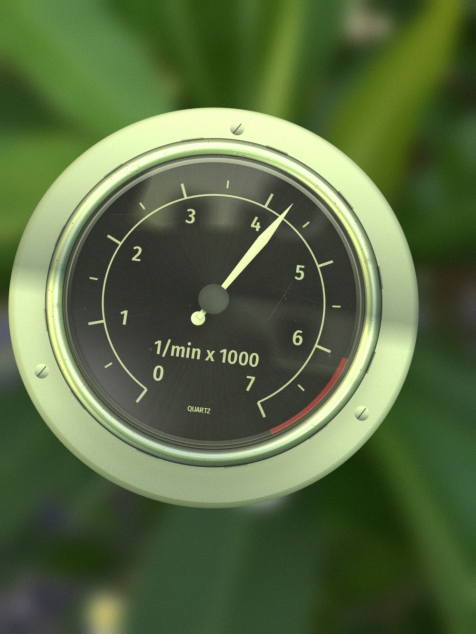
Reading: **4250** rpm
